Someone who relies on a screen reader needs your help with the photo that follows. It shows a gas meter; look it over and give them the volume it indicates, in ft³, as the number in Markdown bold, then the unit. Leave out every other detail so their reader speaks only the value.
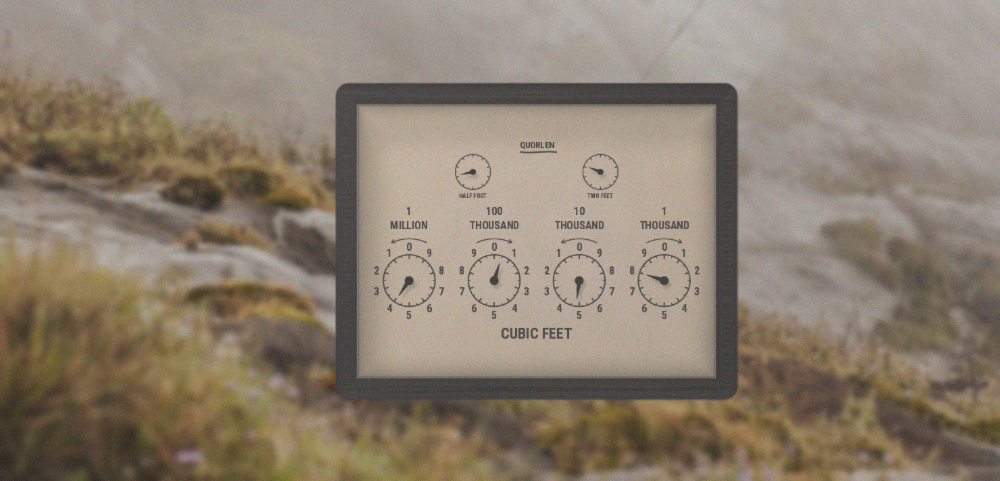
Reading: **404800** ft³
